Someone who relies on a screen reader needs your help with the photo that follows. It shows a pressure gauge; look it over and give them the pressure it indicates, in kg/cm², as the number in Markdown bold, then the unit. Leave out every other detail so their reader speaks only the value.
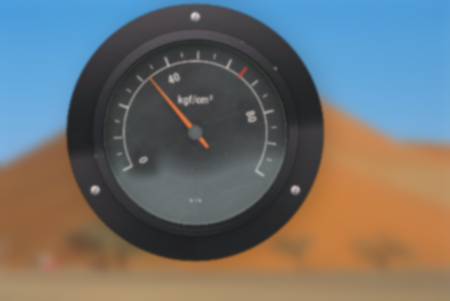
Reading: **32.5** kg/cm²
